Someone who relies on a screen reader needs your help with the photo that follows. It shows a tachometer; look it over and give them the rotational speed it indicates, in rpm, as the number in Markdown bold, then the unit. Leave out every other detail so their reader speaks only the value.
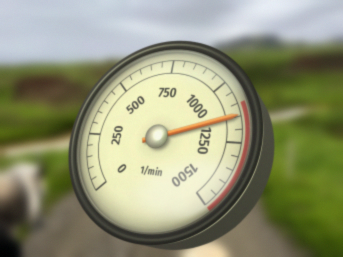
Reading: **1150** rpm
